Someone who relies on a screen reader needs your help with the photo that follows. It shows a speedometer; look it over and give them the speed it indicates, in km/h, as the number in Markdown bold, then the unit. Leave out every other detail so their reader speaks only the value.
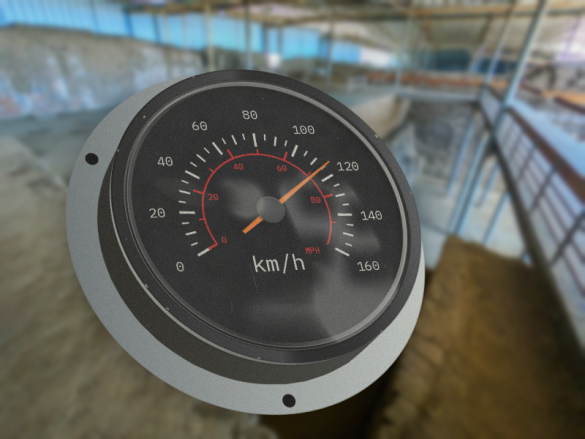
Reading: **115** km/h
